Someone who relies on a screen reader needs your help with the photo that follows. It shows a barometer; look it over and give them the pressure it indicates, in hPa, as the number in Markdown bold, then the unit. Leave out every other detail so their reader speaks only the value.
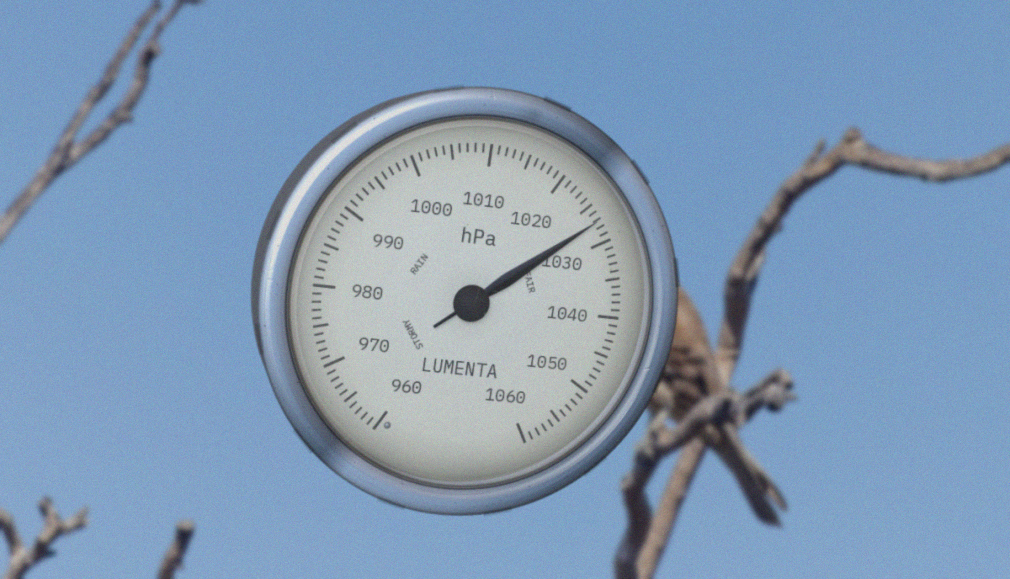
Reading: **1027** hPa
